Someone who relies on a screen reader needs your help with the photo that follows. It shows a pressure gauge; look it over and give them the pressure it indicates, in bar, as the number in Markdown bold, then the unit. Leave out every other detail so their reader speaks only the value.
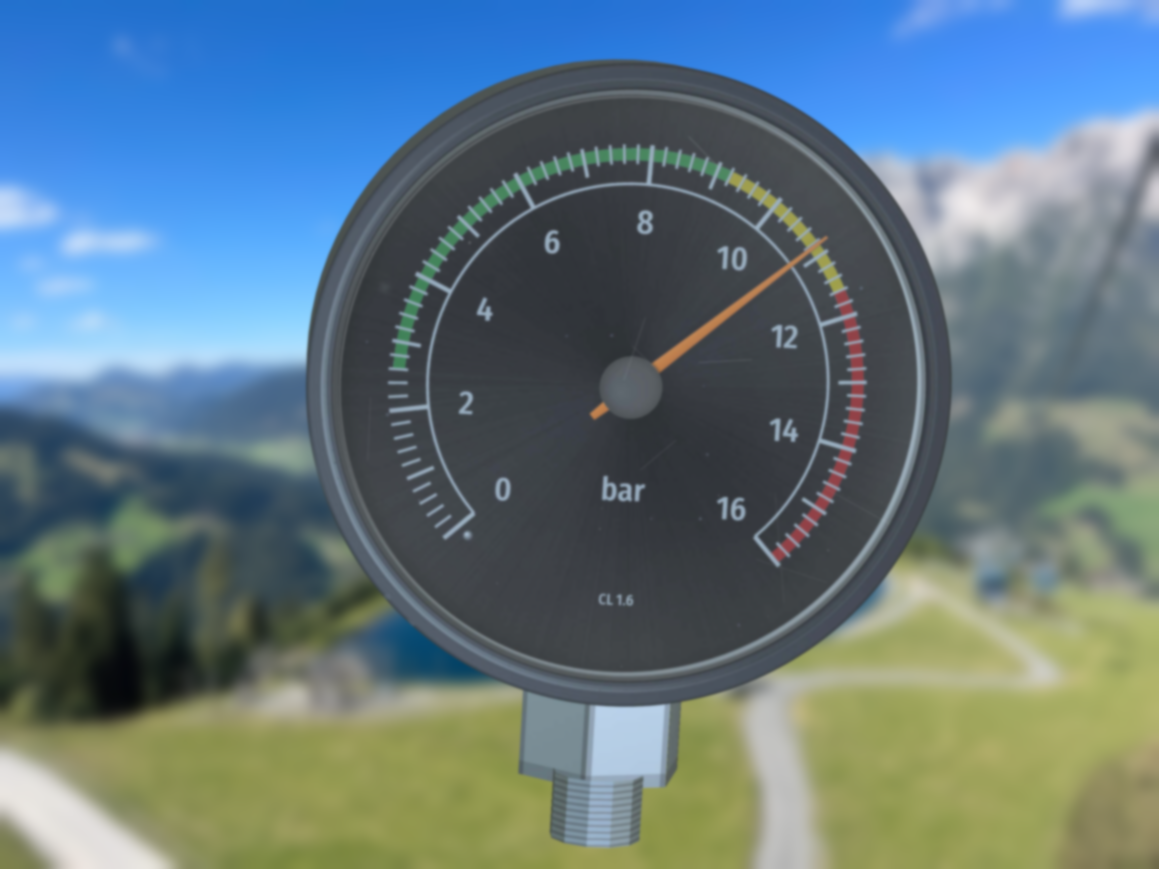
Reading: **10.8** bar
